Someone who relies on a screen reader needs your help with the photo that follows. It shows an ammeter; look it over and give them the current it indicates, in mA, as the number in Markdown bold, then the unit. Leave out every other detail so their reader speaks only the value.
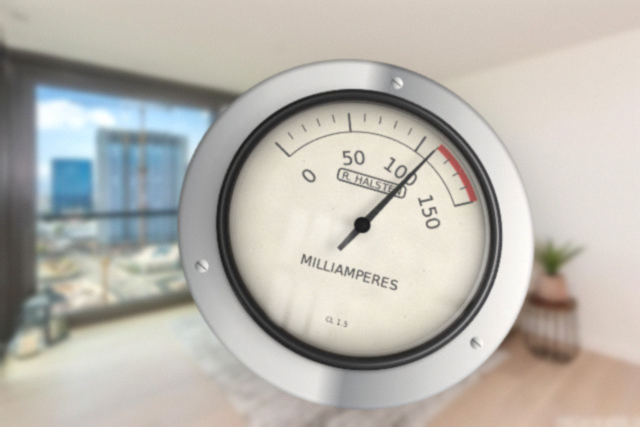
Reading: **110** mA
